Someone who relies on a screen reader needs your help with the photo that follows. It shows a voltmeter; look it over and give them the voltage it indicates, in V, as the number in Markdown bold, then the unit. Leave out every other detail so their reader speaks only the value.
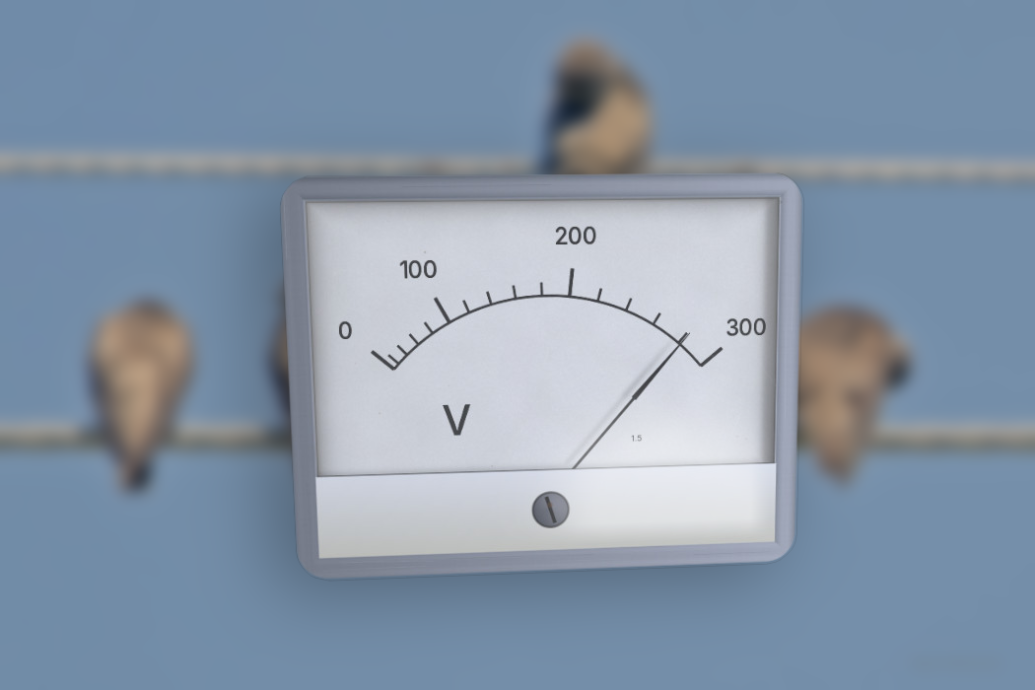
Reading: **280** V
